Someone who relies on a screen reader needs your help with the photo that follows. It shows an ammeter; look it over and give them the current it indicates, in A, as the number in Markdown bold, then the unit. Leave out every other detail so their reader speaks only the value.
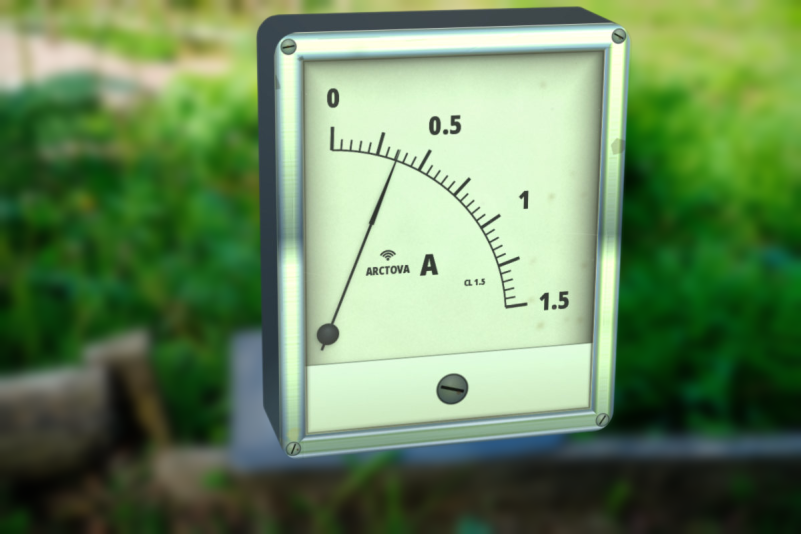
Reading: **0.35** A
